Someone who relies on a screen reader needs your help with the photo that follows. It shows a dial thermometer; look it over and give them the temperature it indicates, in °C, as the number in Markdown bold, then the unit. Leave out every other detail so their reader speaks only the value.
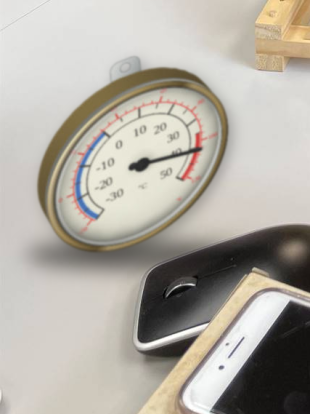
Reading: **40** °C
